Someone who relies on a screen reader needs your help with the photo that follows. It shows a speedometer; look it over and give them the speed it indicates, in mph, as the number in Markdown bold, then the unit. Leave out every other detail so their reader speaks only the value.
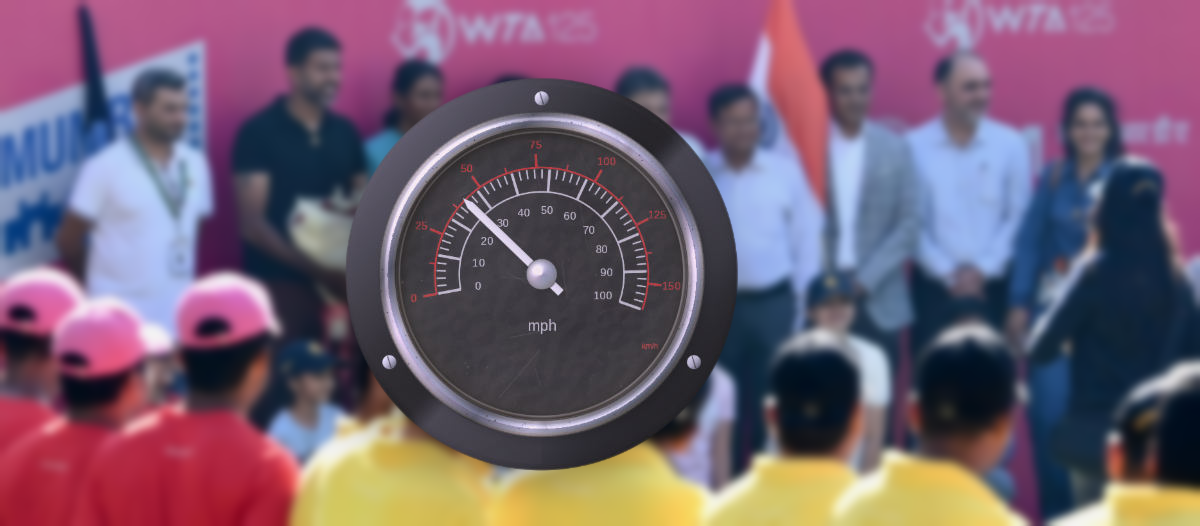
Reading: **26** mph
